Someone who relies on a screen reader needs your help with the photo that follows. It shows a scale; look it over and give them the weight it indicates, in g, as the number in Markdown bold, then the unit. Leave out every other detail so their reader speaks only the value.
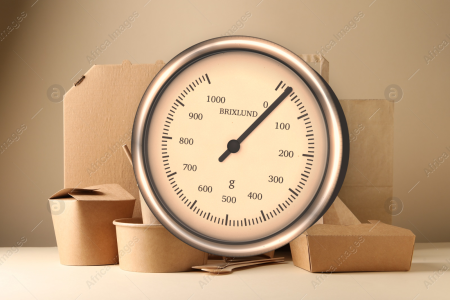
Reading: **30** g
